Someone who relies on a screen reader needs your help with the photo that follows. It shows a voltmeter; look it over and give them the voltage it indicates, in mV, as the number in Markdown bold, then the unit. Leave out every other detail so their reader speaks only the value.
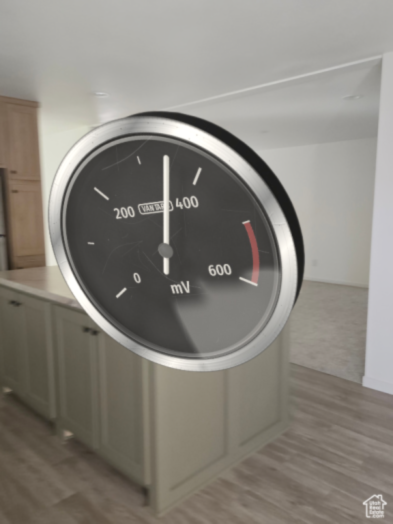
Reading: **350** mV
